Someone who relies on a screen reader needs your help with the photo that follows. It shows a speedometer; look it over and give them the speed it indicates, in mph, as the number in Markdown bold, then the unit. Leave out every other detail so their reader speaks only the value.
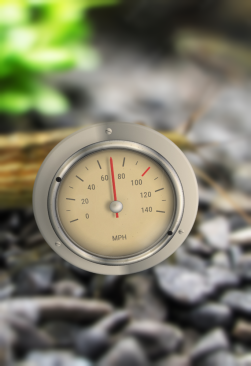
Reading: **70** mph
